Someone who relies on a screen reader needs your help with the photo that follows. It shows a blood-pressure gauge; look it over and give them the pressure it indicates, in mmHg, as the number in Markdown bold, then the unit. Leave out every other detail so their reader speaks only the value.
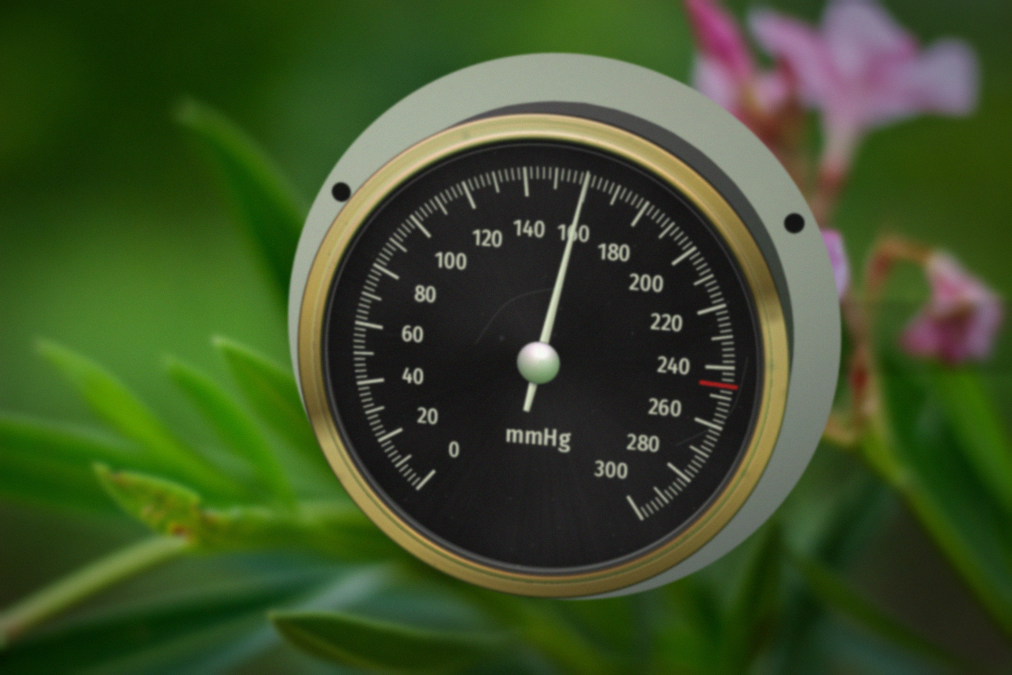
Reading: **160** mmHg
